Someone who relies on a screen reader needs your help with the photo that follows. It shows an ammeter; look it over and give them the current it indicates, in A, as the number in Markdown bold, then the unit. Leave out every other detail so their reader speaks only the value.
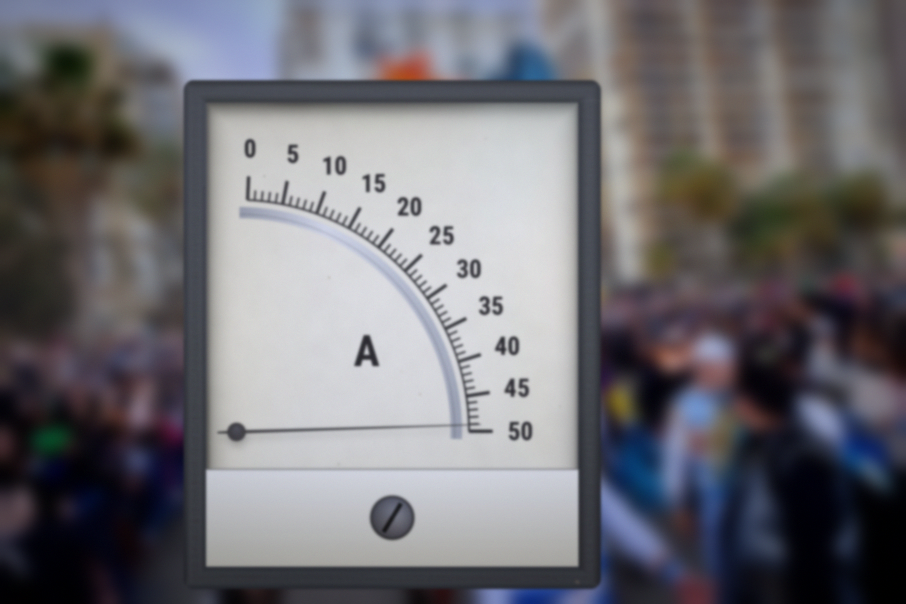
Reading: **49** A
